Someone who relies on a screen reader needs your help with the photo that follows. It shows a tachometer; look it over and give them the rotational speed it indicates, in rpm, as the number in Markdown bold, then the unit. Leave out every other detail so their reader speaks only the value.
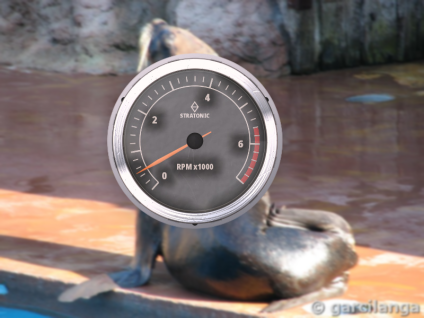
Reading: **500** rpm
